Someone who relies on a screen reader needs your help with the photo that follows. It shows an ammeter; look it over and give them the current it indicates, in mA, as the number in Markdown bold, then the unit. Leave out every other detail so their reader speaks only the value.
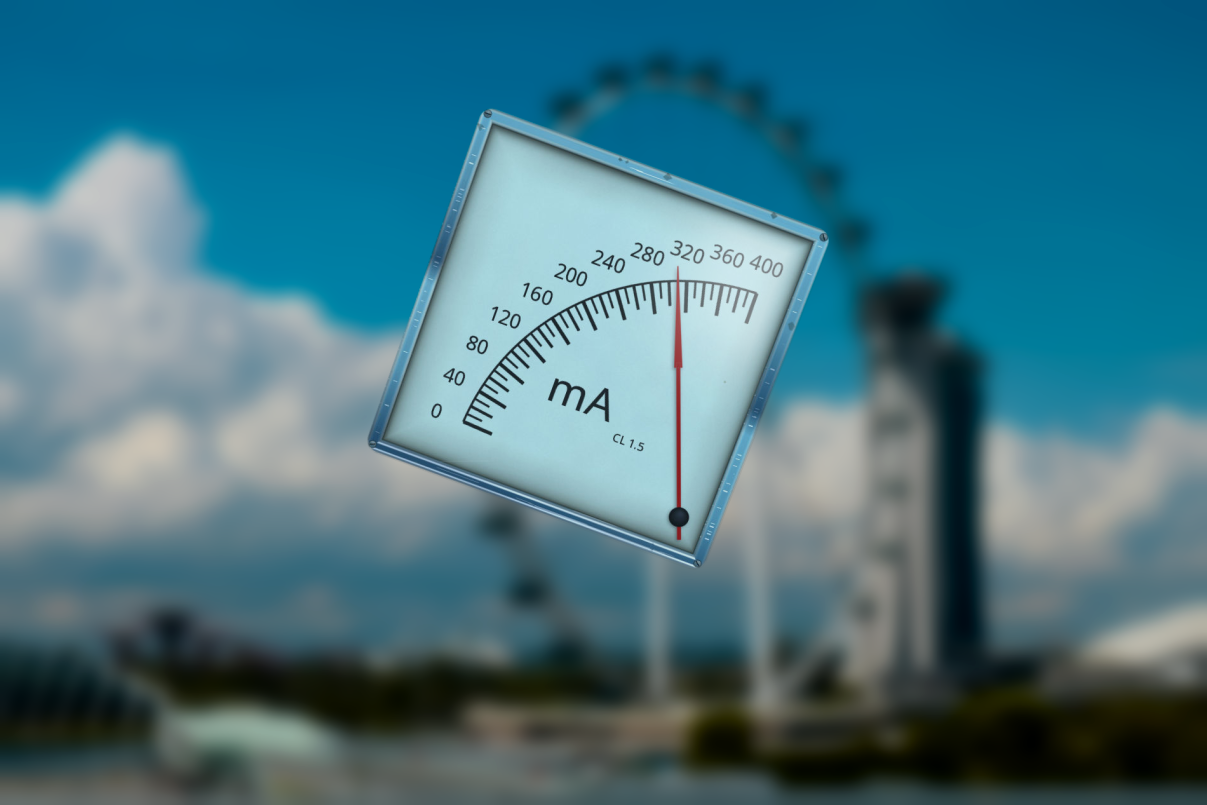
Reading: **310** mA
